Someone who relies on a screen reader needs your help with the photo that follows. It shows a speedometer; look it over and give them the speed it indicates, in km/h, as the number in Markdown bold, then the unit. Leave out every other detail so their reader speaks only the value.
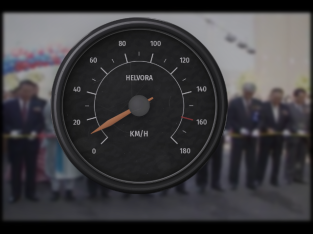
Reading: **10** km/h
